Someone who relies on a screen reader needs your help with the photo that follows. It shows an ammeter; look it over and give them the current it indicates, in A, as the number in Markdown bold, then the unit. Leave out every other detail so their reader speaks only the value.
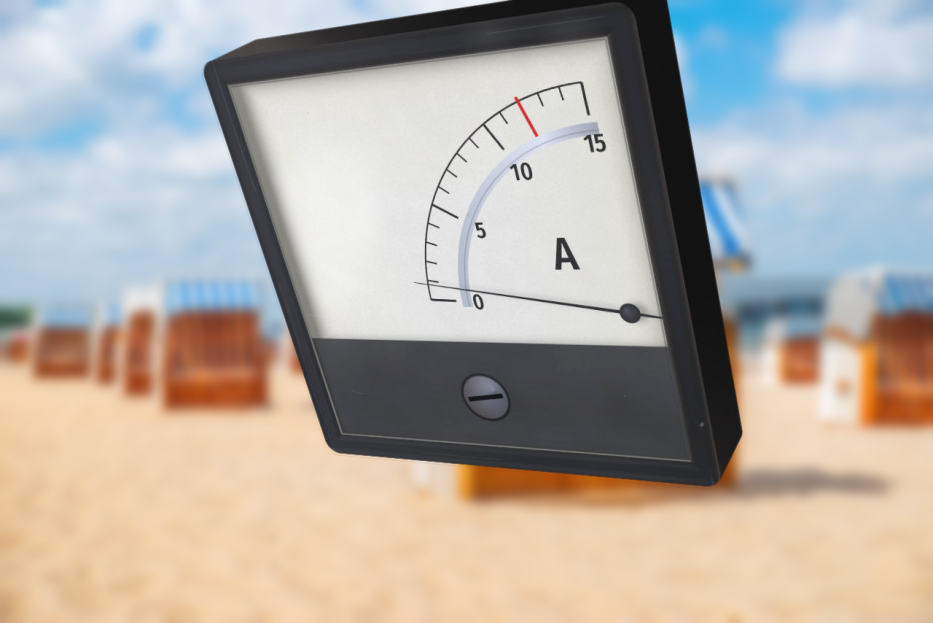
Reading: **1** A
